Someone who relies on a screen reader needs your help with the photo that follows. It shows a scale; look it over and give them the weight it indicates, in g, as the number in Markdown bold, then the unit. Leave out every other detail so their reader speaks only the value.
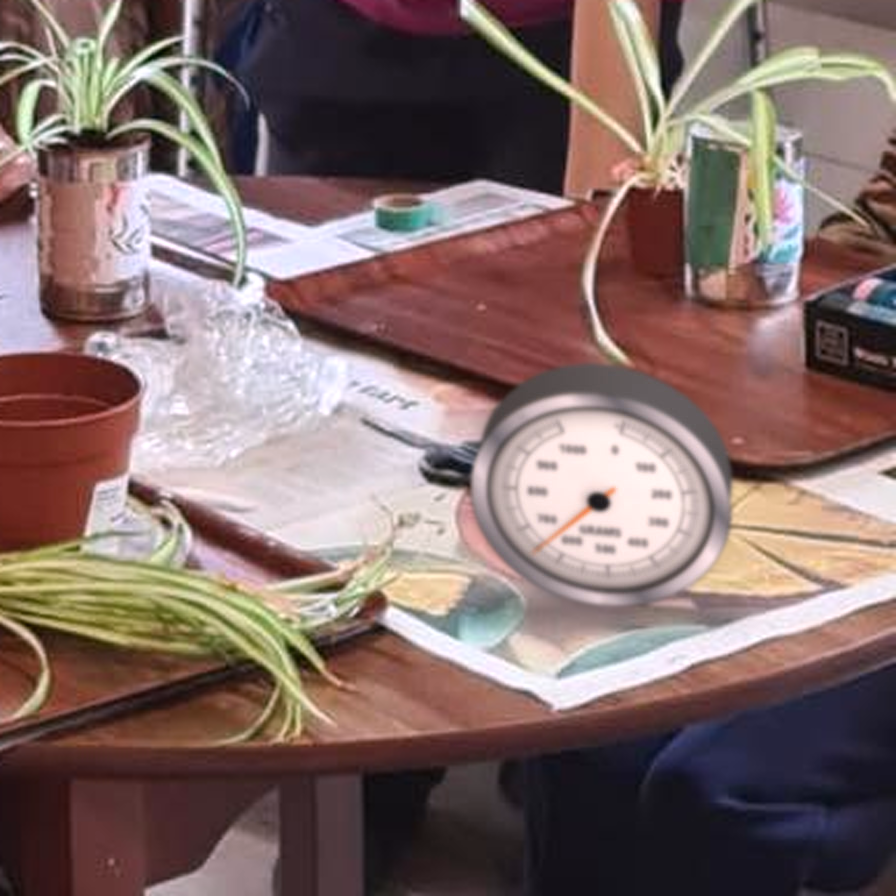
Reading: **650** g
